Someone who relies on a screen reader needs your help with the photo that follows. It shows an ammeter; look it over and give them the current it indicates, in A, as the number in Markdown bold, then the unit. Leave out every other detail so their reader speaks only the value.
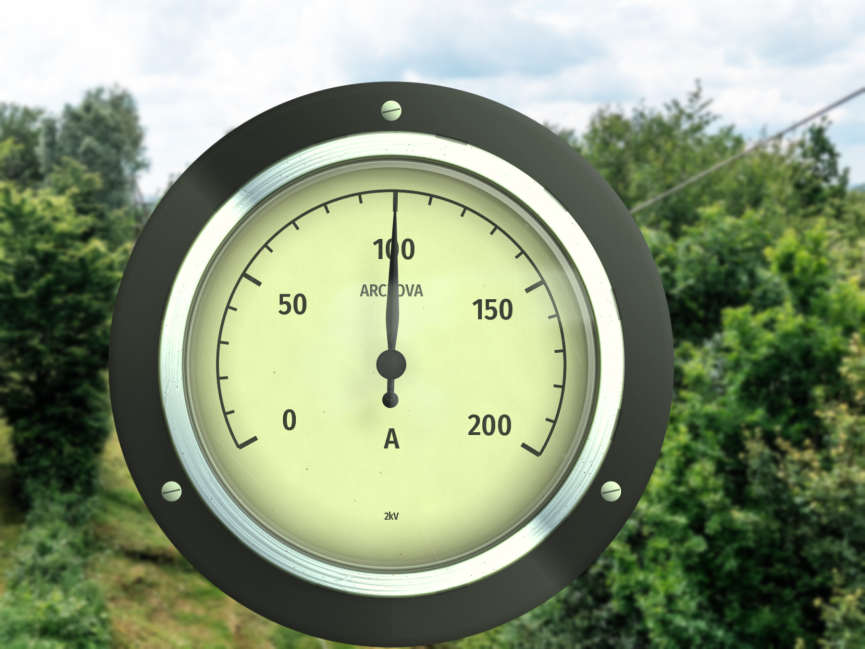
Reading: **100** A
